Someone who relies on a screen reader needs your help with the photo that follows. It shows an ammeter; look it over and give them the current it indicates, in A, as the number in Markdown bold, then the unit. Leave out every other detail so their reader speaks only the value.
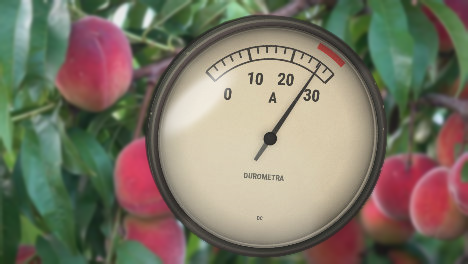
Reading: **26** A
